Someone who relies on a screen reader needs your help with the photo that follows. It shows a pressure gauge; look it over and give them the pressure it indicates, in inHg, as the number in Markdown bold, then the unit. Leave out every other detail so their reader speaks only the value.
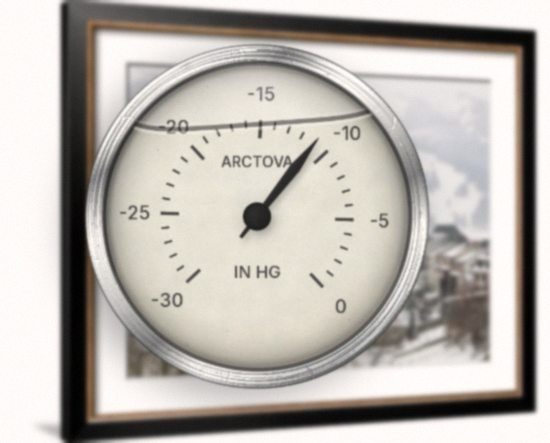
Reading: **-11** inHg
